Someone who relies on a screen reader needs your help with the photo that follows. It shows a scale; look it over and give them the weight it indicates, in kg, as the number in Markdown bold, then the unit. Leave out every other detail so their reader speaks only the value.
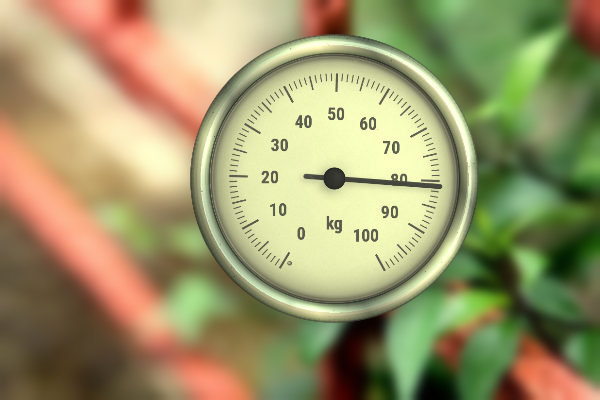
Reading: **81** kg
